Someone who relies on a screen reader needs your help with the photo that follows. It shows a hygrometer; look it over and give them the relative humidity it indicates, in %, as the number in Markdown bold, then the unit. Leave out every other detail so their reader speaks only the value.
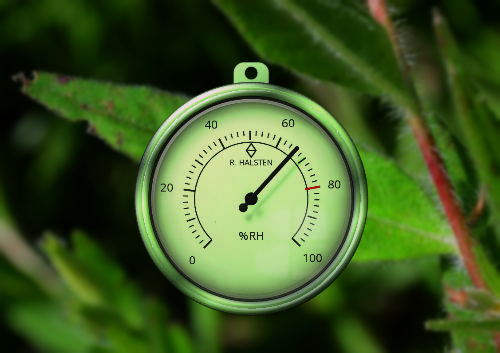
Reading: **66** %
